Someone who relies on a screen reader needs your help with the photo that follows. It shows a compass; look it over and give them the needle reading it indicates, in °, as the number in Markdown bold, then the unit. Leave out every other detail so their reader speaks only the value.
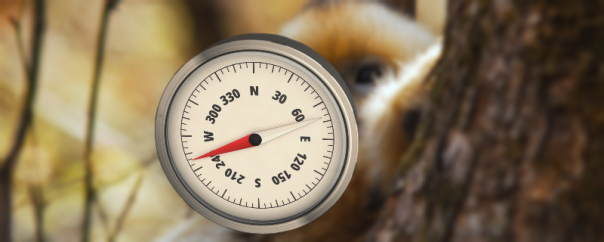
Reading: **250** °
